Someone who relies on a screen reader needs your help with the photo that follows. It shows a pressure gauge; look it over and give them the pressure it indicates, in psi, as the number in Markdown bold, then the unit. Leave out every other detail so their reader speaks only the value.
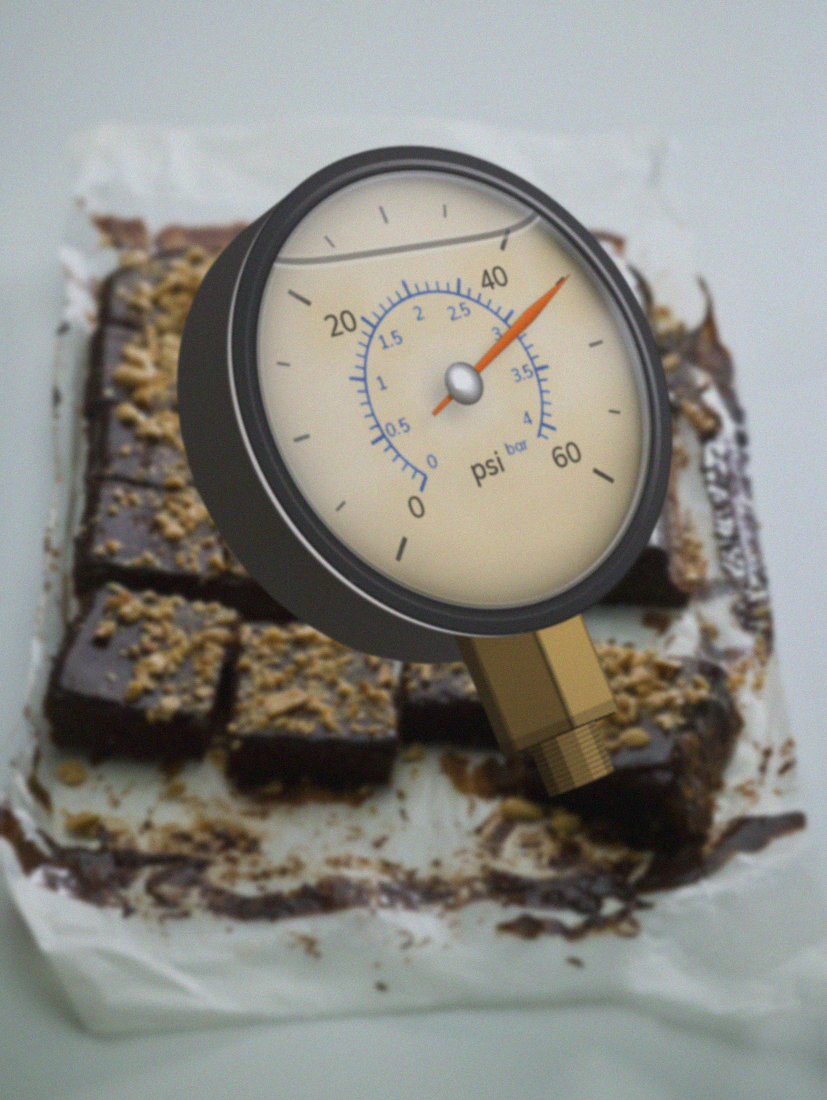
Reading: **45** psi
